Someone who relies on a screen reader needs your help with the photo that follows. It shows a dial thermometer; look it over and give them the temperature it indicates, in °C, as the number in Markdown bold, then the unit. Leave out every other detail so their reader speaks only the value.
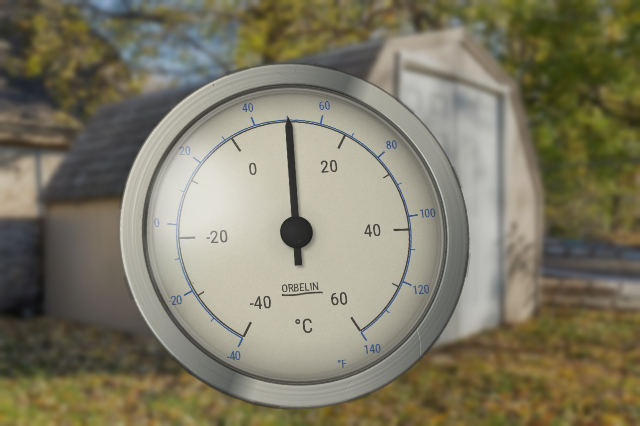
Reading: **10** °C
